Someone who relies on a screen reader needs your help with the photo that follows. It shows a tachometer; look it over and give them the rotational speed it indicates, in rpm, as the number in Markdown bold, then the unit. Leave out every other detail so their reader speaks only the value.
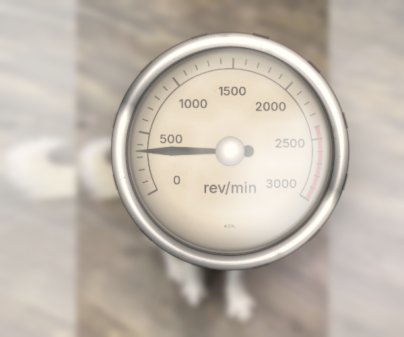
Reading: **350** rpm
